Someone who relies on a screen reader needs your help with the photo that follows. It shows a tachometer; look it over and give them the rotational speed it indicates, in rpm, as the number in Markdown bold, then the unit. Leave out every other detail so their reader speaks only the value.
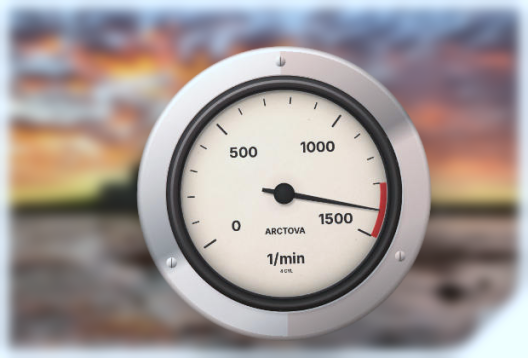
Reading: **1400** rpm
